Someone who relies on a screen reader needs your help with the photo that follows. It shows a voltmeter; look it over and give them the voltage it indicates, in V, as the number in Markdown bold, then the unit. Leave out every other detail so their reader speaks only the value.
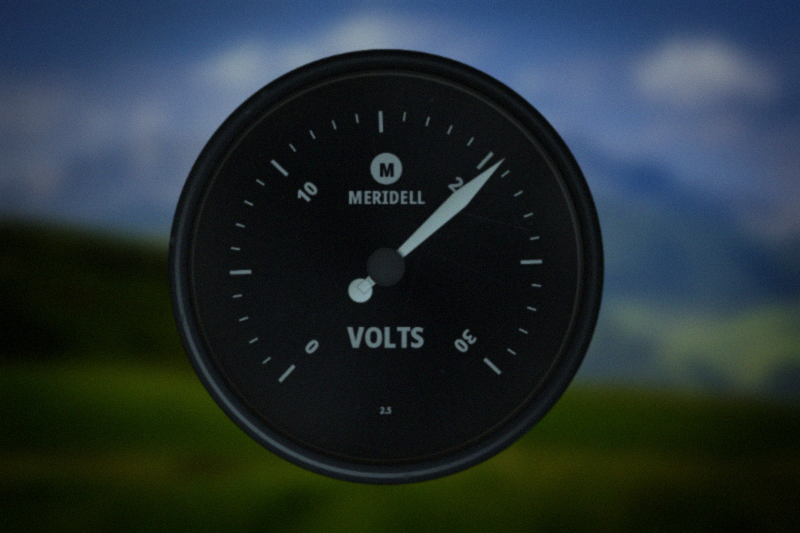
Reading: **20.5** V
